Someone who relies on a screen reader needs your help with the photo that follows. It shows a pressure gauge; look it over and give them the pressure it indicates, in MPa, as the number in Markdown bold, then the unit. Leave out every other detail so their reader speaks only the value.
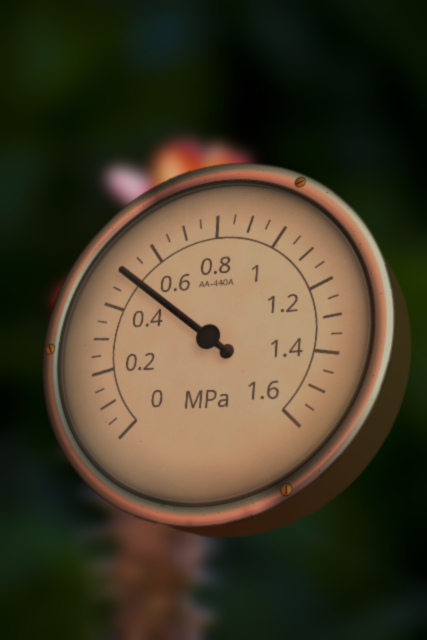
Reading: **0.5** MPa
